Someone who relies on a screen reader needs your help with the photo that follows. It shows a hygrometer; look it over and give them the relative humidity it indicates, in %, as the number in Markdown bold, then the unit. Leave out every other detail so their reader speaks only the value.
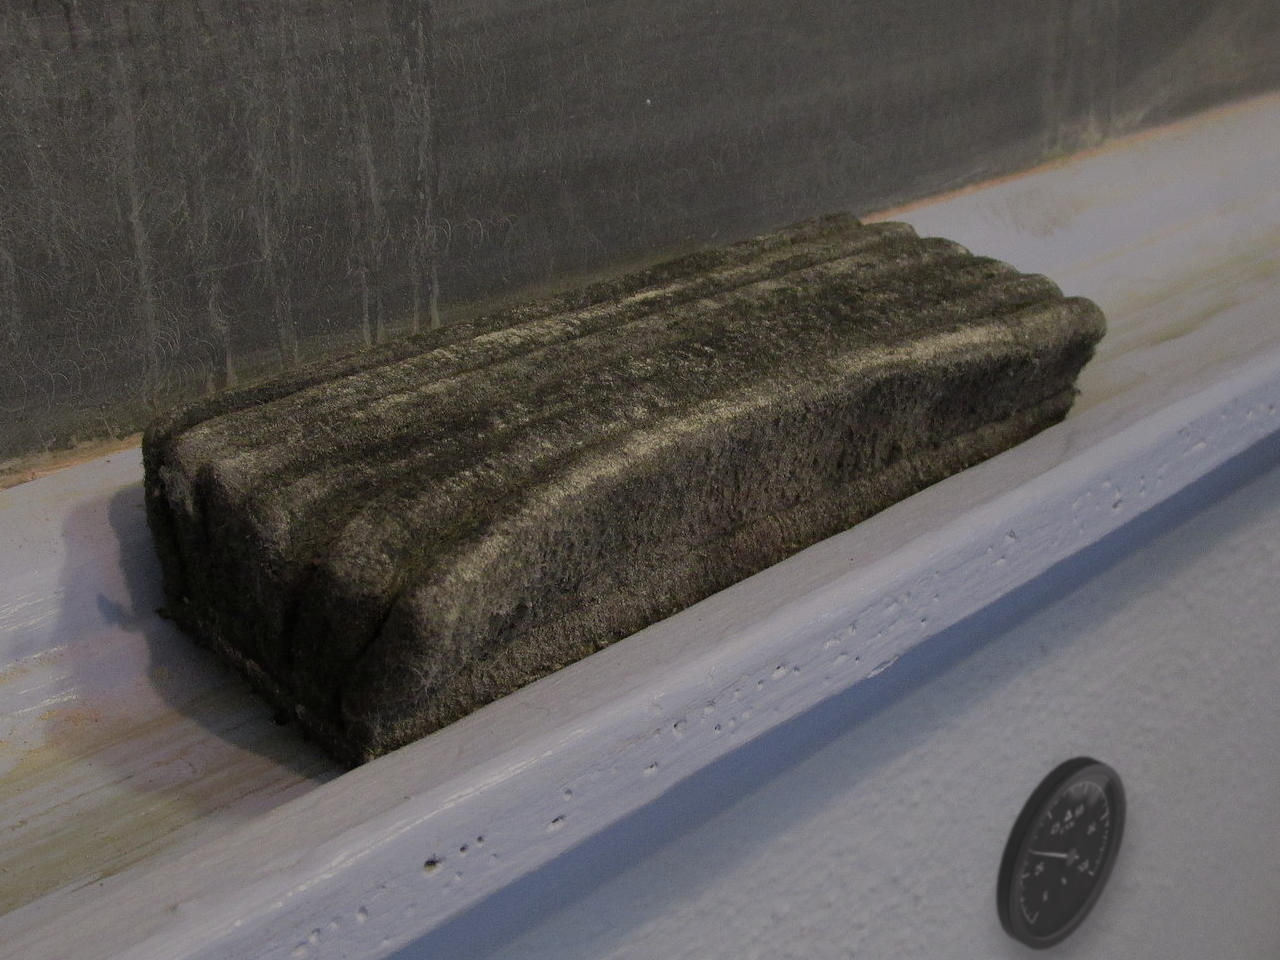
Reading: **28** %
